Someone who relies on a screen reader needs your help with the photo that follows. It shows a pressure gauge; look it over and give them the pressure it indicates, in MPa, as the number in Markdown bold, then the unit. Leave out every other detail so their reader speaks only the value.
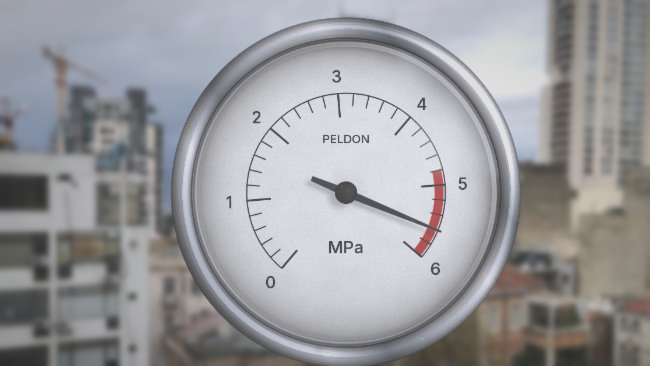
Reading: **5.6** MPa
